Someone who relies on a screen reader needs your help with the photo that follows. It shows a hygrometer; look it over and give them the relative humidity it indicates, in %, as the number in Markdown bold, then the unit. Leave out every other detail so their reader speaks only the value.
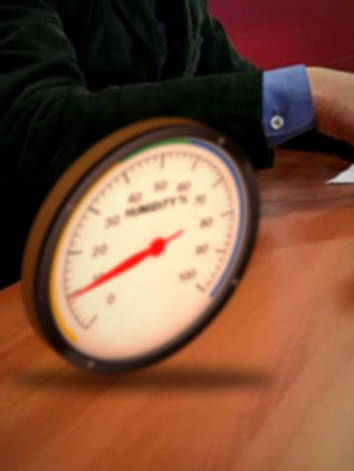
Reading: **10** %
